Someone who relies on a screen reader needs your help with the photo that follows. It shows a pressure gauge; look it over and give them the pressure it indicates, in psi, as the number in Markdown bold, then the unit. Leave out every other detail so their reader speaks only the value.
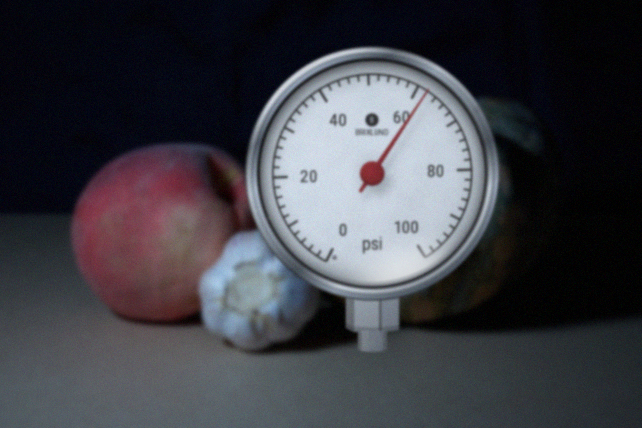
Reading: **62** psi
